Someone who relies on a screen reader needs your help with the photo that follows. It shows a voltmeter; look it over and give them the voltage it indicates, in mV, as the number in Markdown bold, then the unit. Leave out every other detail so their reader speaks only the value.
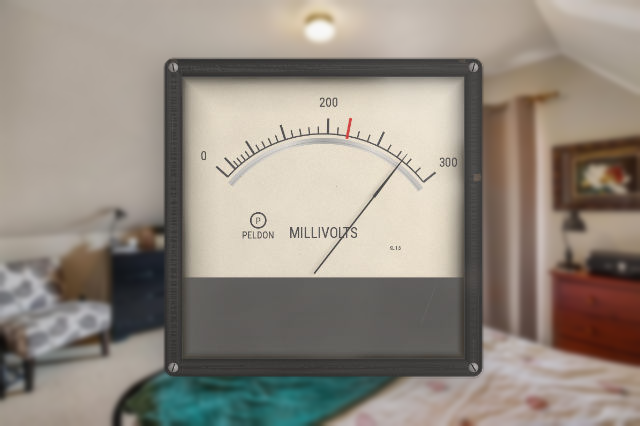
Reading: **275** mV
